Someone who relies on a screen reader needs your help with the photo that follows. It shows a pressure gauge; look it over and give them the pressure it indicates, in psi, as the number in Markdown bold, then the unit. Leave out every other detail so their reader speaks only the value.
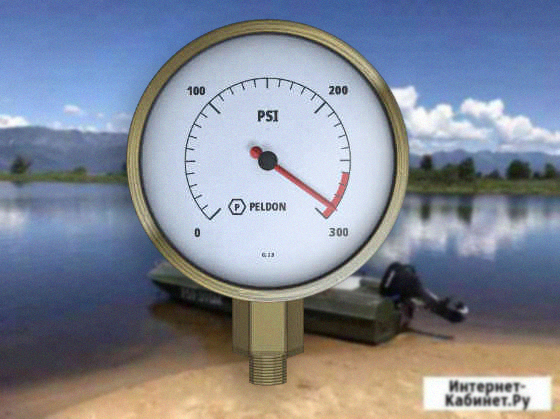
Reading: **290** psi
